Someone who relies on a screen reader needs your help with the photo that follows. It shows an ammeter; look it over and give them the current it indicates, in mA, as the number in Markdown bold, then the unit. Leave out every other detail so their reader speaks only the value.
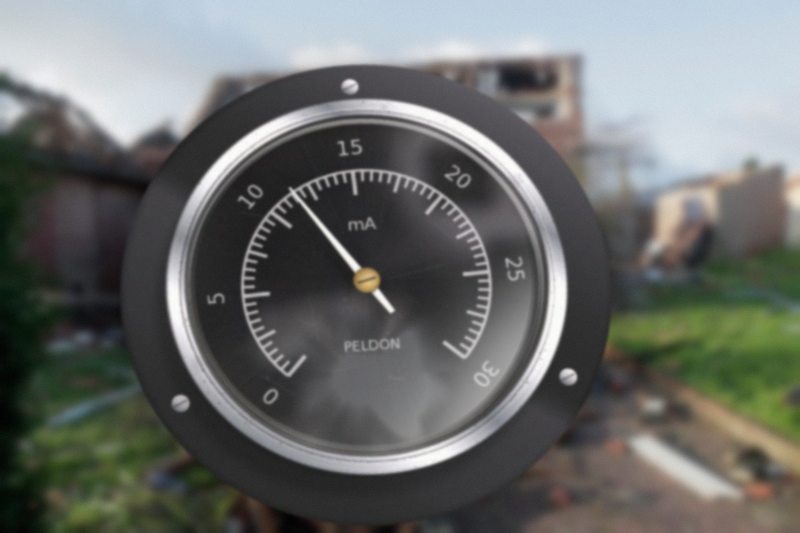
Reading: **11.5** mA
